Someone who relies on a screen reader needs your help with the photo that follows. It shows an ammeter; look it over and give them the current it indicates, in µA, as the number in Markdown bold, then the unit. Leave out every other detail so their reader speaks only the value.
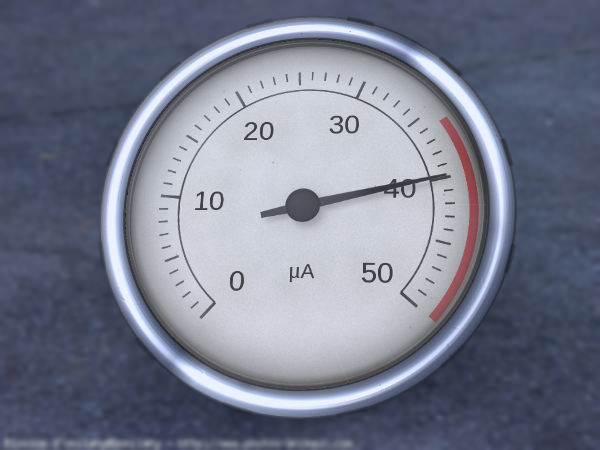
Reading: **40** µA
